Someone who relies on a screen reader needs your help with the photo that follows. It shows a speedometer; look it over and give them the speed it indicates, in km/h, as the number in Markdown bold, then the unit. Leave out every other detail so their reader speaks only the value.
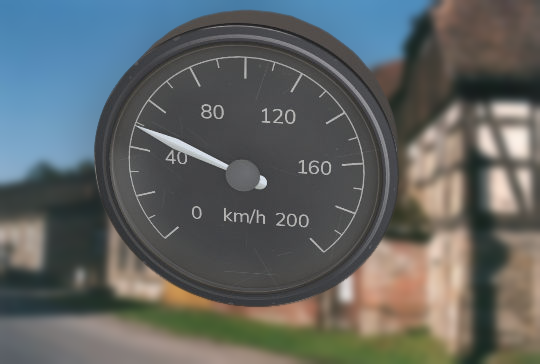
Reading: **50** km/h
